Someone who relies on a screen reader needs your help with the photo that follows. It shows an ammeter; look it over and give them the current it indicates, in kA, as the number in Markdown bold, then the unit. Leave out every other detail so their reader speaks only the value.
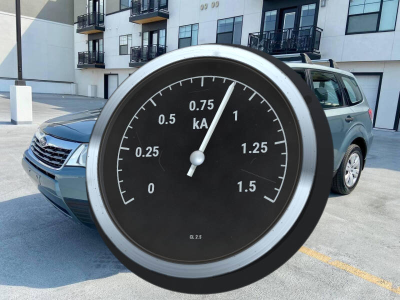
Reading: **0.9** kA
